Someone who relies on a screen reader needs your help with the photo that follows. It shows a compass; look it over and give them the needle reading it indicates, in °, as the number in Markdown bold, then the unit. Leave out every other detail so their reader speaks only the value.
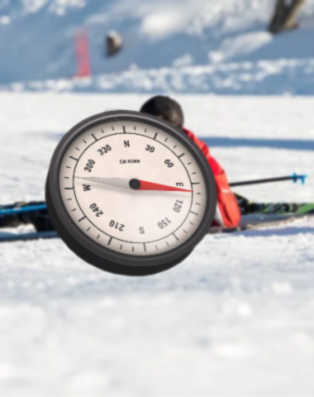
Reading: **100** °
